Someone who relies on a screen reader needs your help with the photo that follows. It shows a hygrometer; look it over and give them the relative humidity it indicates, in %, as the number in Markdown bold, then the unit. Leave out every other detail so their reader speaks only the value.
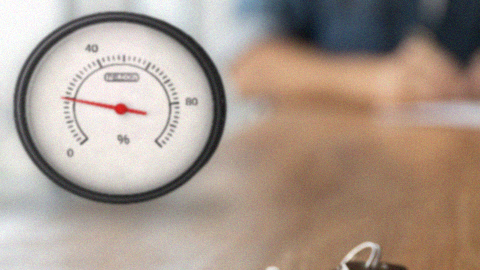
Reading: **20** %
